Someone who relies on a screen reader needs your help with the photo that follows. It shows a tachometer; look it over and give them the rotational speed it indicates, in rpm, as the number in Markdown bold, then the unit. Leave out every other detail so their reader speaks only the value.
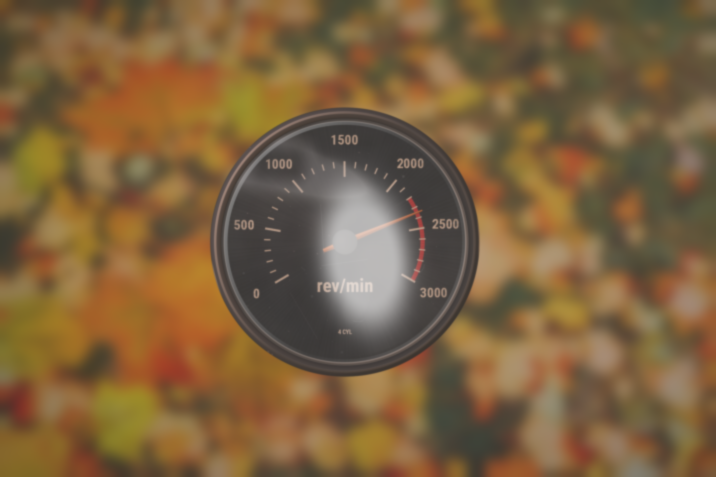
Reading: **2350** rpm
